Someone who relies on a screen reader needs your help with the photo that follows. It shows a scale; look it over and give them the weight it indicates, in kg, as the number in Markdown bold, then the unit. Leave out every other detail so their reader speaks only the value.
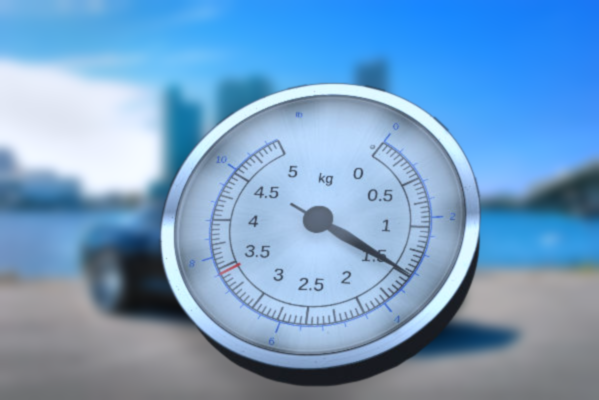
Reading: **1.5** kg
